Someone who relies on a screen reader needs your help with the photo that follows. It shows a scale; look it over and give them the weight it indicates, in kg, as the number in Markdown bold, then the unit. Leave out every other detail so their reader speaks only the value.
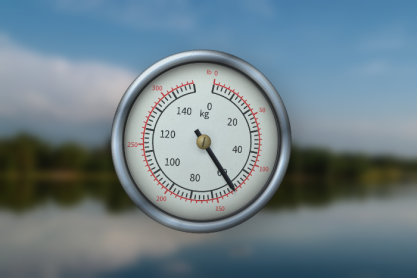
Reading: **60** kg
